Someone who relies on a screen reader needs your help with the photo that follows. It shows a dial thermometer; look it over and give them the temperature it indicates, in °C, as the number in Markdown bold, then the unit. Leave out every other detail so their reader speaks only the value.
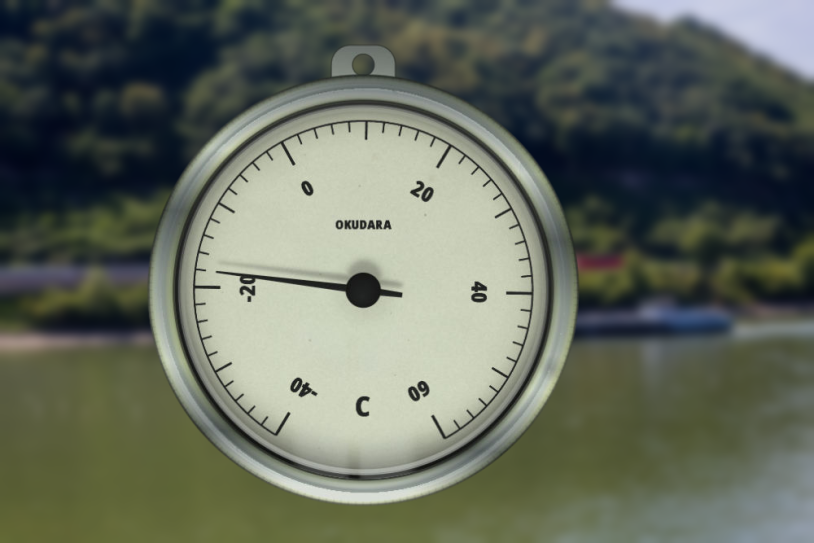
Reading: **-18** °C
